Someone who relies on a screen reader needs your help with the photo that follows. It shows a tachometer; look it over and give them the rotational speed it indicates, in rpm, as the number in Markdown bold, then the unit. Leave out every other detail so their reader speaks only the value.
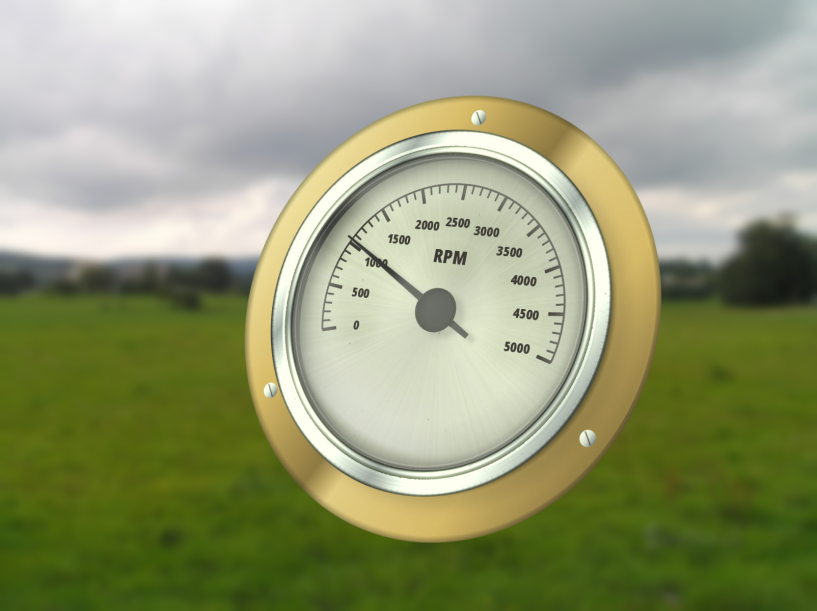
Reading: **1050** rpm
